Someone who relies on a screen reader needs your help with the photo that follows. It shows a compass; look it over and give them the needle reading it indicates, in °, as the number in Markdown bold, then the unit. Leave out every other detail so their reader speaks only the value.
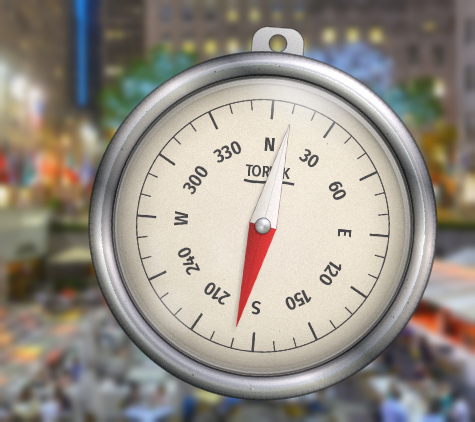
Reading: **190** °
